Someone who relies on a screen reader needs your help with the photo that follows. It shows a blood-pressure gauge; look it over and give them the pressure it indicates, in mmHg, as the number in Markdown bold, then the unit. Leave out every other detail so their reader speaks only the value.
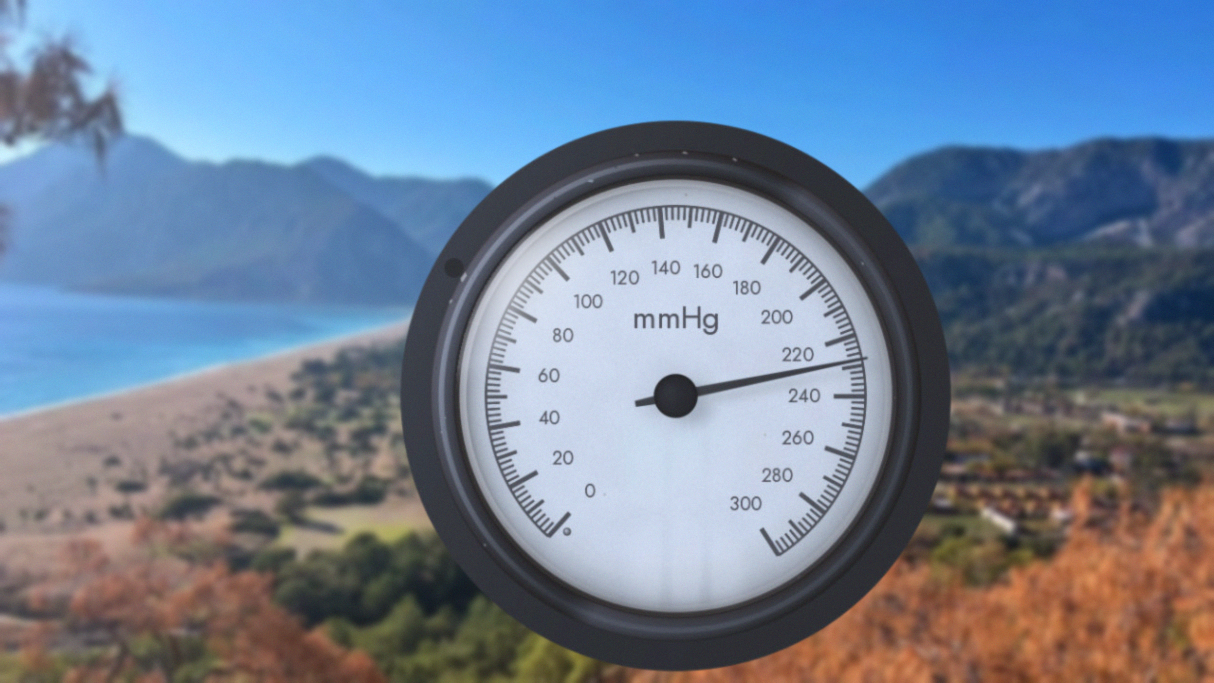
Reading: **228** mmHg
